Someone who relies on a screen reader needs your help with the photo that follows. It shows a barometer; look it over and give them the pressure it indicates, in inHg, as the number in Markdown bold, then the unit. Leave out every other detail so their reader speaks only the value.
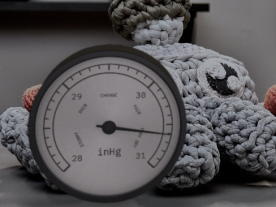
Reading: **30.6** inHg
